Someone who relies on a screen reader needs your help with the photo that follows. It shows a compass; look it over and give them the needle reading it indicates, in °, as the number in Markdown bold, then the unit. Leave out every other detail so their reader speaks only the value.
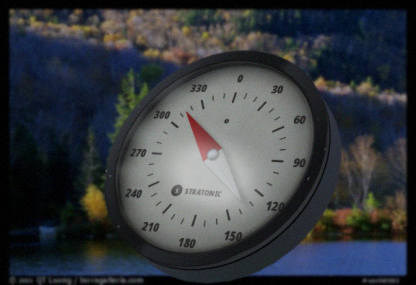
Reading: **315** °
